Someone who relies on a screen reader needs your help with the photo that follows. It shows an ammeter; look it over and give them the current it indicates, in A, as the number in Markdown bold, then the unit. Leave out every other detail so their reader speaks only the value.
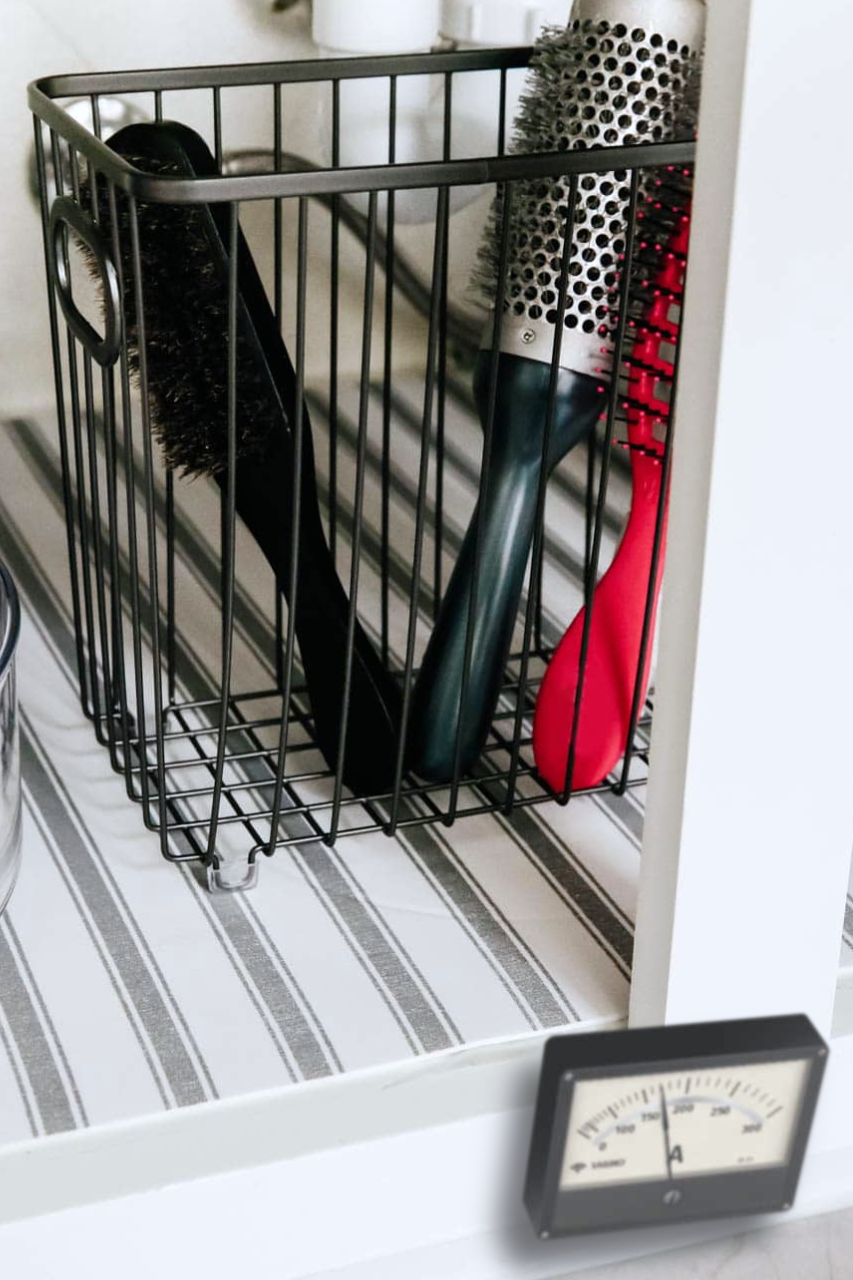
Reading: **170** A
